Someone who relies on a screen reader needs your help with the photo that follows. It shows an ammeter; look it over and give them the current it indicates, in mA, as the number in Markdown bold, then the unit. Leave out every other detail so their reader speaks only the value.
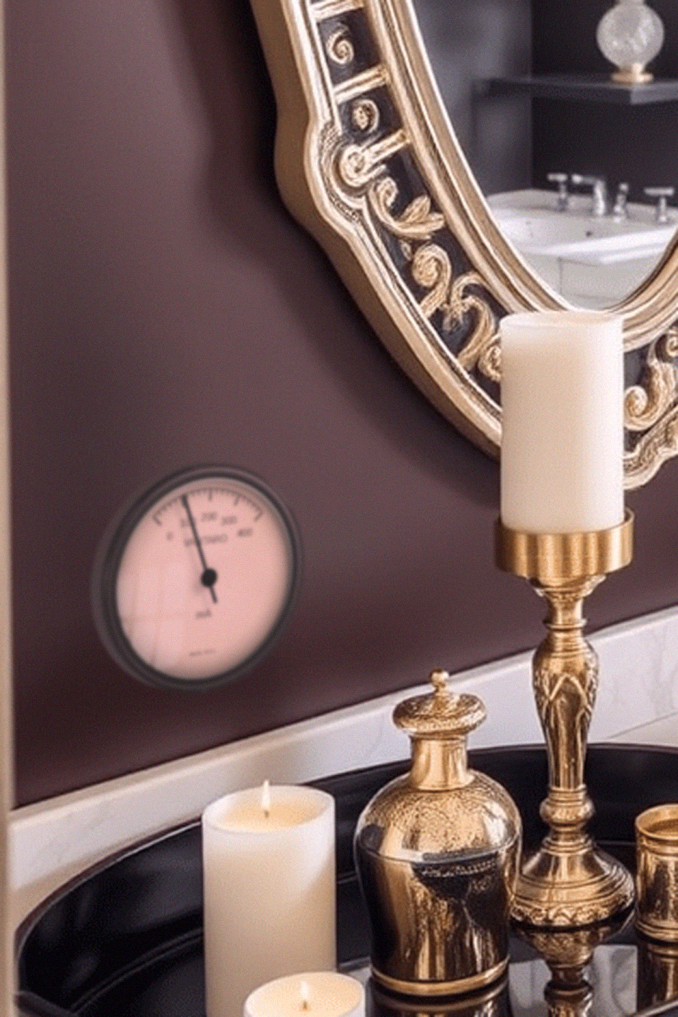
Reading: **100** mA
